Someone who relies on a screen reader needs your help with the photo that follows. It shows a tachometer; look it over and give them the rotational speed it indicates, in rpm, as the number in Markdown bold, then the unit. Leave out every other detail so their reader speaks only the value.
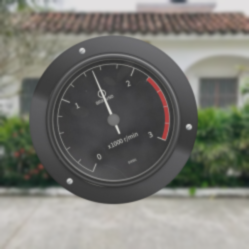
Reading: **1500** rpm
